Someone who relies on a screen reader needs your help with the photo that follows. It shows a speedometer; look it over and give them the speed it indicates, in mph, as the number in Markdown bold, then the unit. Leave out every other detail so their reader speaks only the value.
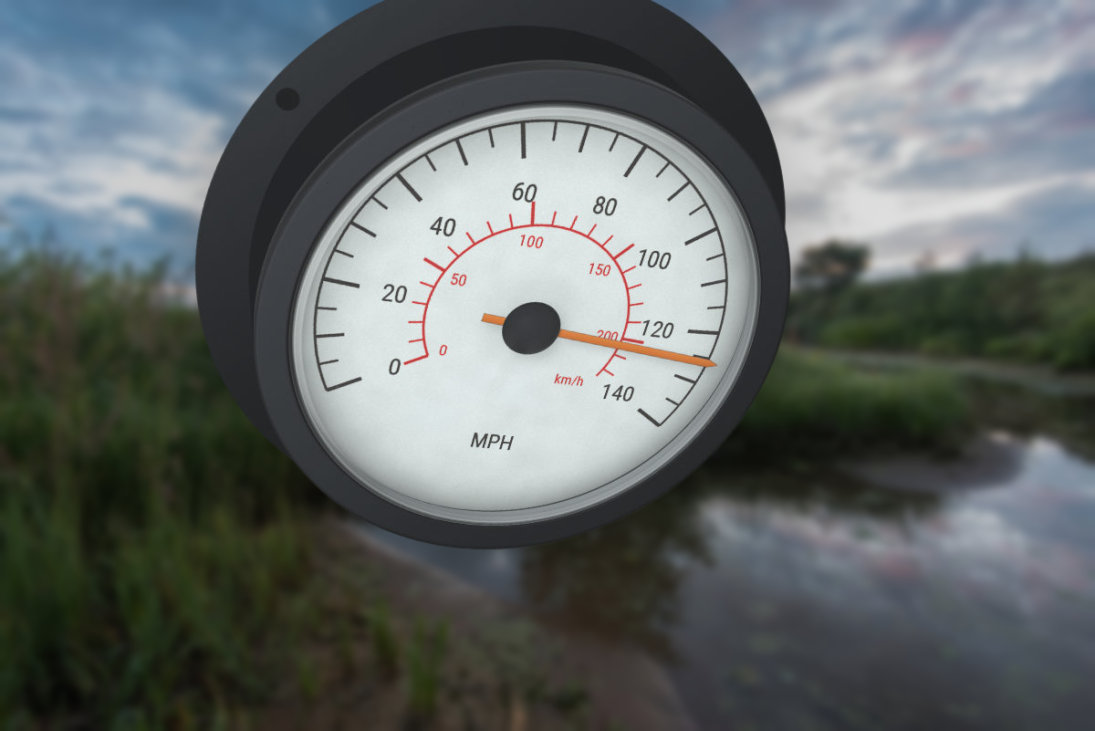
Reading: **125** mph
